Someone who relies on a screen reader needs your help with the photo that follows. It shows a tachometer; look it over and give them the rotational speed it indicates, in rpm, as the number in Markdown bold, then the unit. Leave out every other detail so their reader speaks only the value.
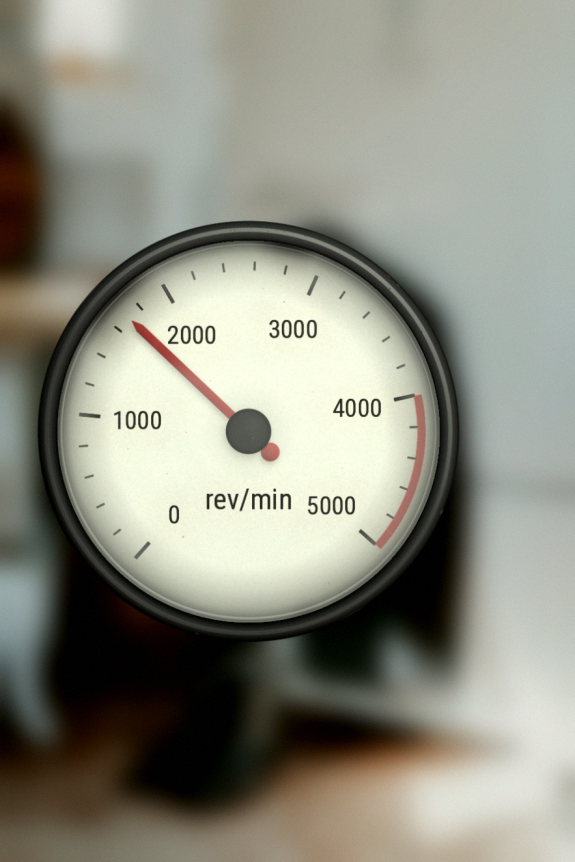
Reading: **1700** rpm
